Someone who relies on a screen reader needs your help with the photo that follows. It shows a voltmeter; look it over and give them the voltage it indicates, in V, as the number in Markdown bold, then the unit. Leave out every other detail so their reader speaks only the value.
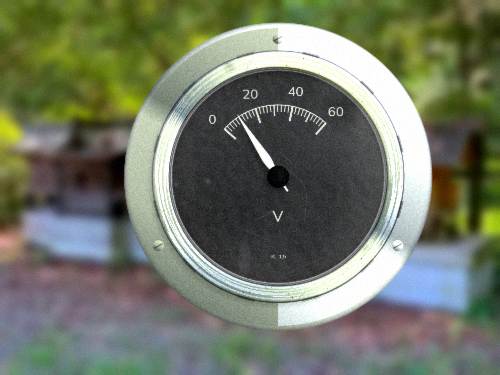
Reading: **10** V
